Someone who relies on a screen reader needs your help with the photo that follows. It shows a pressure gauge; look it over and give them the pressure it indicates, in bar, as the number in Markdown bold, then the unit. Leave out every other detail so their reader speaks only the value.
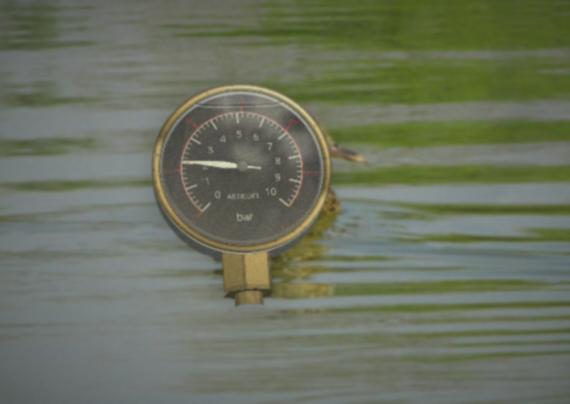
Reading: **2** bar
